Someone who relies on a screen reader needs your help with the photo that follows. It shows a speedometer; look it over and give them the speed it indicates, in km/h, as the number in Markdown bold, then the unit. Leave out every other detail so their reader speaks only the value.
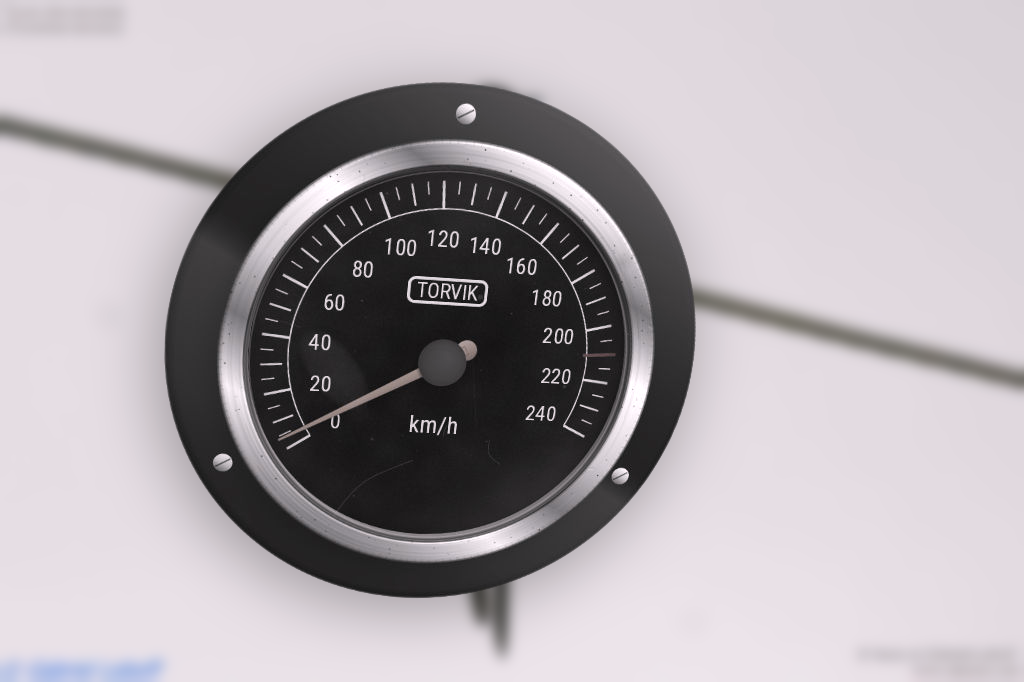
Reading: **5** km/h
